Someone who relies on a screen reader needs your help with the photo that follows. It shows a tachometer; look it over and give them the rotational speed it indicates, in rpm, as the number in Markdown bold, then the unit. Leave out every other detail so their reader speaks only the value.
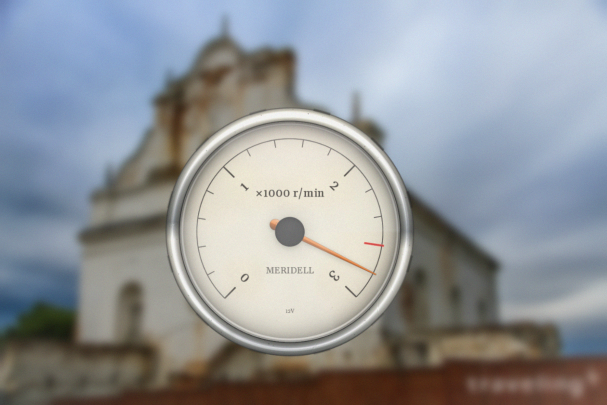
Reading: **2800** rpm
